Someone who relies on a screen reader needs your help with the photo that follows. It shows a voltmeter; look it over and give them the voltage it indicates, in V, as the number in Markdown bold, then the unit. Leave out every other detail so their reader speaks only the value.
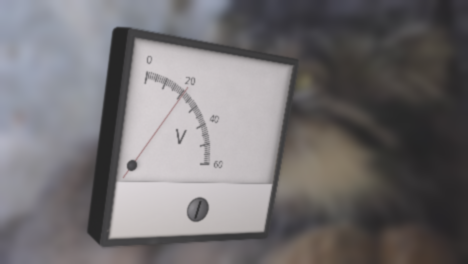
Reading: **20** V
